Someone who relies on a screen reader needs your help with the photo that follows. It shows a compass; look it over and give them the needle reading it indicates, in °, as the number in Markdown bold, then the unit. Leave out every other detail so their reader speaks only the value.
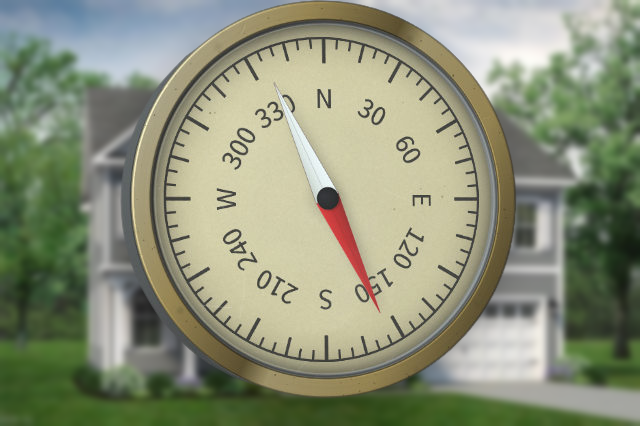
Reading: **155** °
